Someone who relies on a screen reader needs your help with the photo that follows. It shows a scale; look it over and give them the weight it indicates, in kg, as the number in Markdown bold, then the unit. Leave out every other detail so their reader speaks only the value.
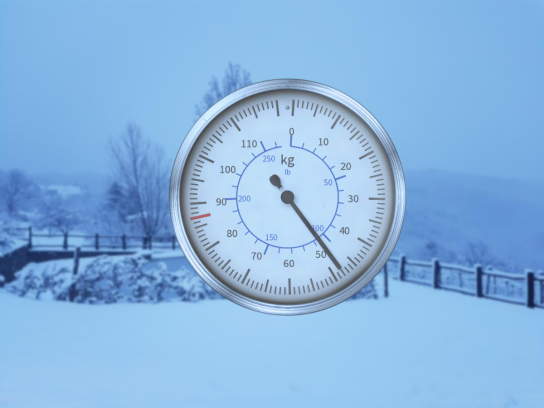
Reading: **48** kg
